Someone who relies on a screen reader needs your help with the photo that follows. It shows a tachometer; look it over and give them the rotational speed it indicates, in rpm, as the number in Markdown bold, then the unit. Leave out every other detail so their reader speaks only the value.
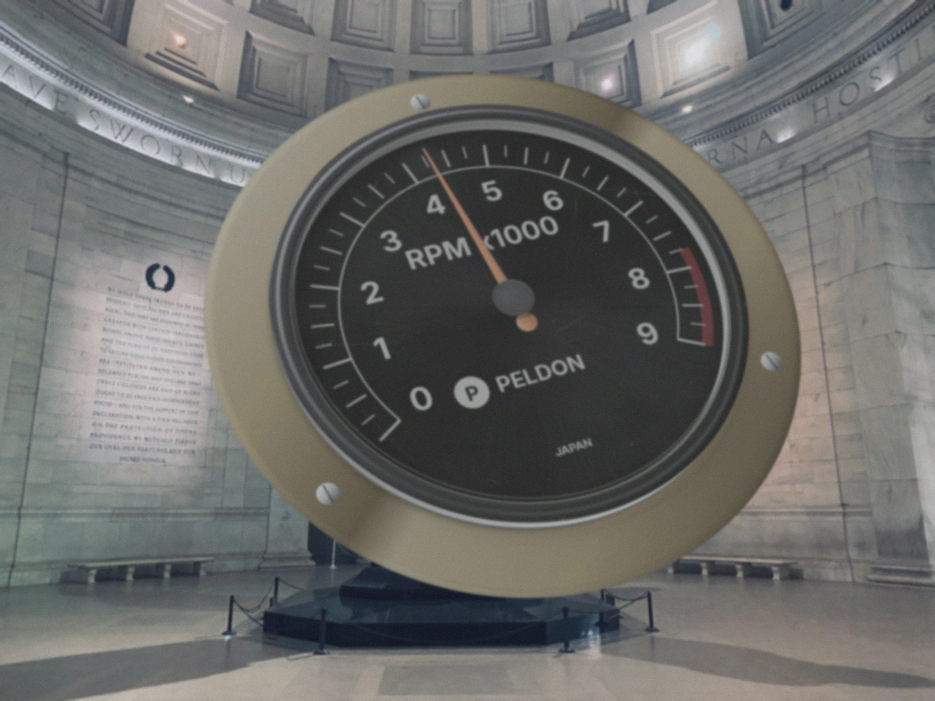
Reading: **4250** rpm
